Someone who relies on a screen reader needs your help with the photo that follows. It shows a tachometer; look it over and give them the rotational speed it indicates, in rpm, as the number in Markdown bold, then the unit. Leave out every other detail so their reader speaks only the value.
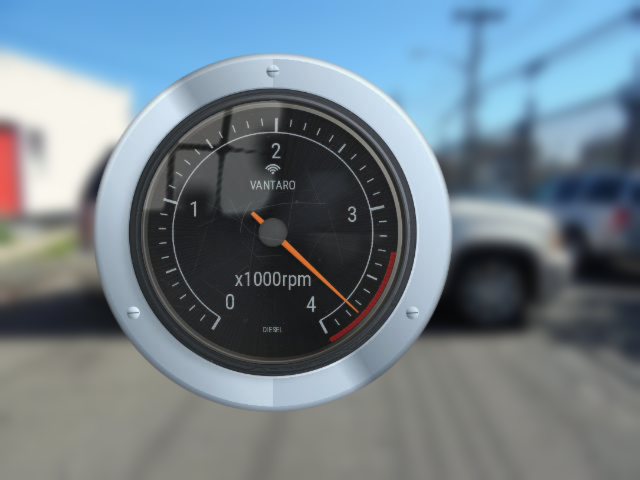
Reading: **3750** rpm
